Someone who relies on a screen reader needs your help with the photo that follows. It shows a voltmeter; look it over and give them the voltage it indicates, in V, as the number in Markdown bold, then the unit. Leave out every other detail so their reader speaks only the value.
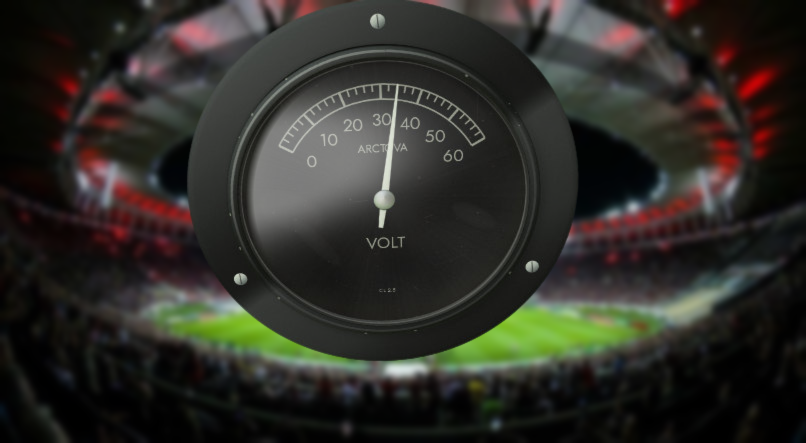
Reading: **34** V
